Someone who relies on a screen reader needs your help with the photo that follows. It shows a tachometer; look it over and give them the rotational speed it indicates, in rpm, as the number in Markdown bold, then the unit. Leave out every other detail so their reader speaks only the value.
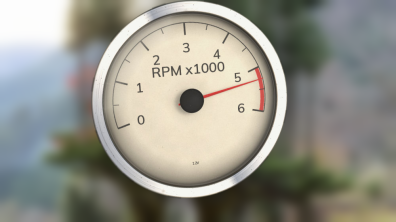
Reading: **5250** rpm
